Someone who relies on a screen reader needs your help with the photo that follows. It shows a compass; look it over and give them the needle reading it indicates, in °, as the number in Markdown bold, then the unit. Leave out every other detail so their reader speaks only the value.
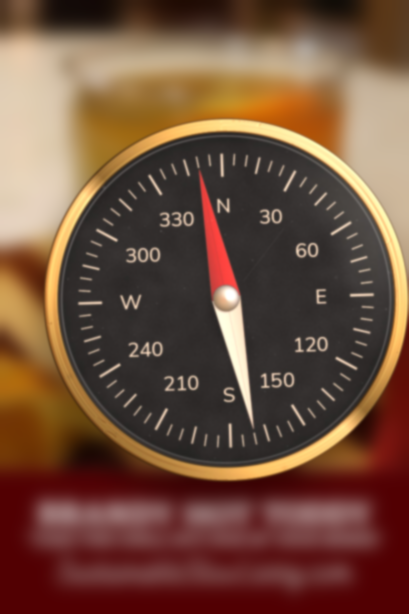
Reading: **350** °
